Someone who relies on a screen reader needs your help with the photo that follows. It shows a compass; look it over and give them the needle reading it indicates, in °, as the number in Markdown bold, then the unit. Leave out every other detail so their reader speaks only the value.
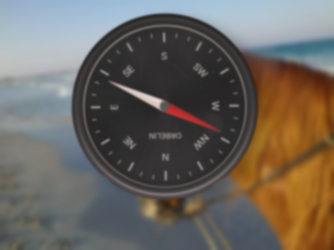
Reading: **295** °
